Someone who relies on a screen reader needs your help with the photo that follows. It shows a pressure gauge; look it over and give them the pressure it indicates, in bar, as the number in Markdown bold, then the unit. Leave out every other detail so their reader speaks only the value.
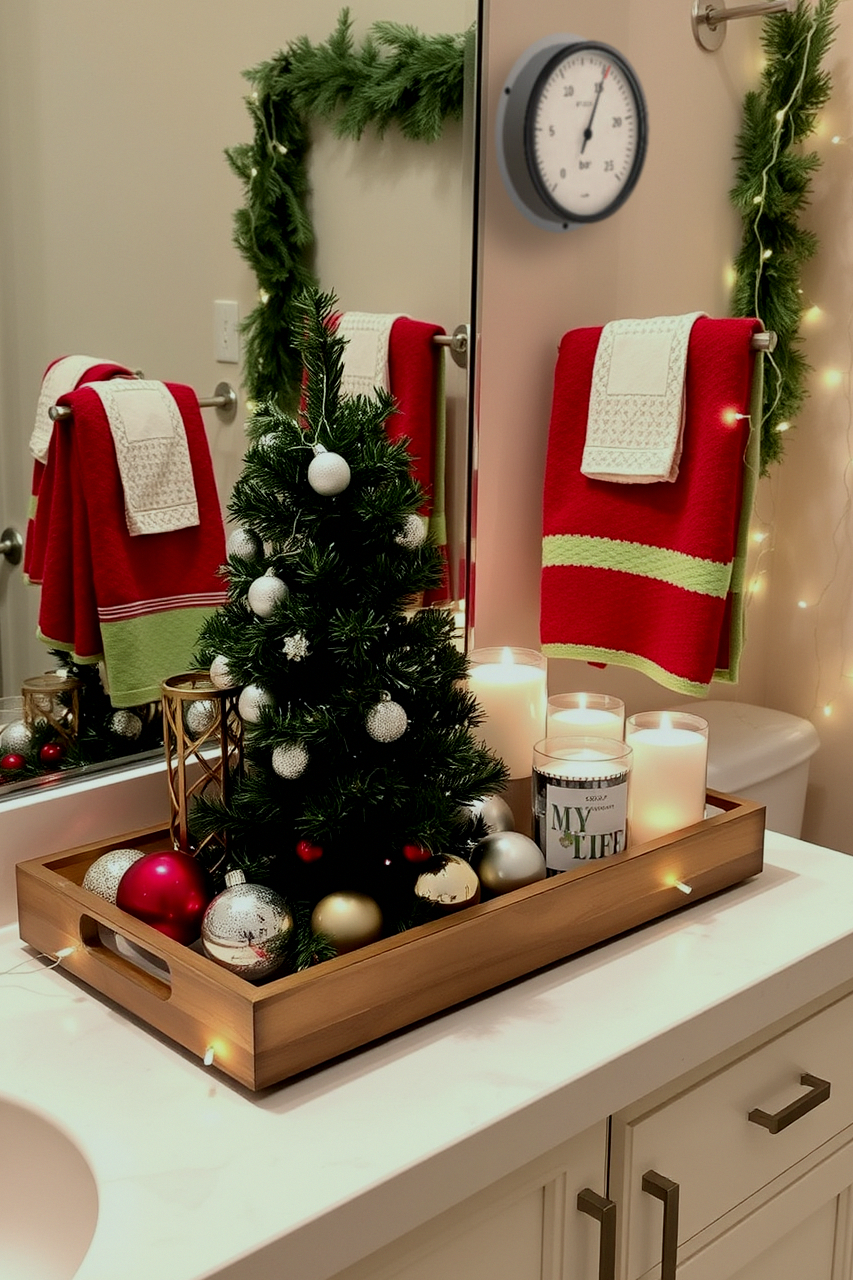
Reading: **15** bar
